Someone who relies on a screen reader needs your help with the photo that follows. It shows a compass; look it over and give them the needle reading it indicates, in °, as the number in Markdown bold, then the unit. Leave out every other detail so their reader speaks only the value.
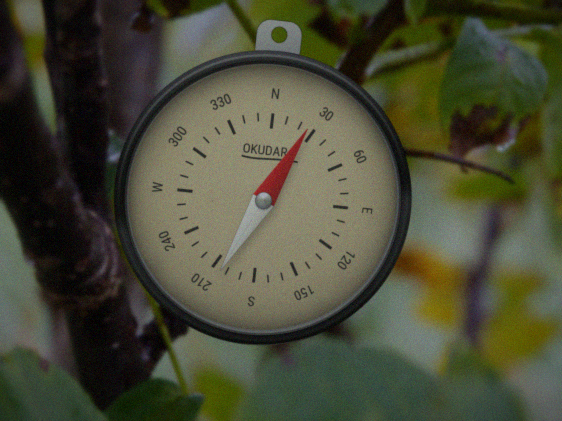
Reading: **25** °
